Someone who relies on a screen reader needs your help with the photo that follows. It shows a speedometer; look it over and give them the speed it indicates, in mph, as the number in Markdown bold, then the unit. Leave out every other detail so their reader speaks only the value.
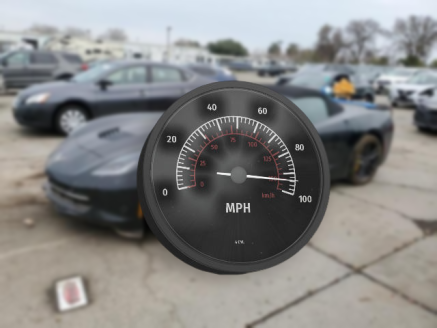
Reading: **94** mph
